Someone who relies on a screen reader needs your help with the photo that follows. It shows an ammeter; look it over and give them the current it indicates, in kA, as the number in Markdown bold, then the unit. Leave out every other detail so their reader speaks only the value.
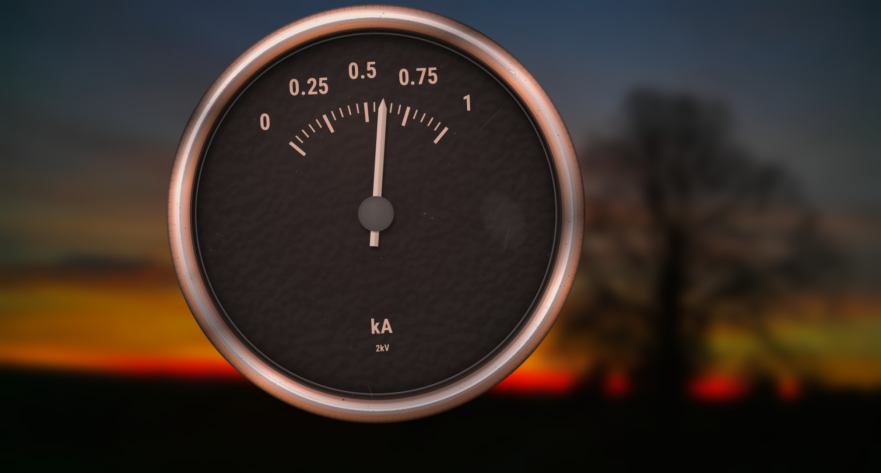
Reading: **0.6** kA
